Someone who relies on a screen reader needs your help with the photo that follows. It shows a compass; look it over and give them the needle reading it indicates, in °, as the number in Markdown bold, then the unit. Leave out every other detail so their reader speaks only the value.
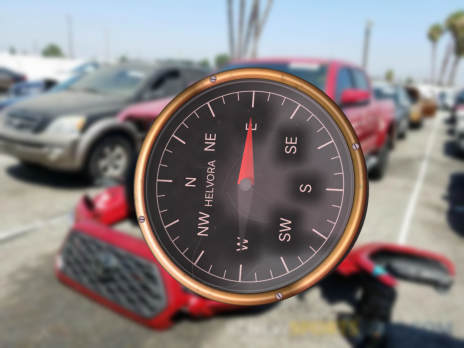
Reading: **90** °
